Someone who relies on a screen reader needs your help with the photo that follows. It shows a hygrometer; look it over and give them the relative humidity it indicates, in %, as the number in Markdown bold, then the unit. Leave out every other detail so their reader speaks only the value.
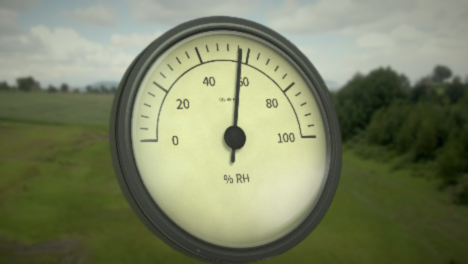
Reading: **56** %
